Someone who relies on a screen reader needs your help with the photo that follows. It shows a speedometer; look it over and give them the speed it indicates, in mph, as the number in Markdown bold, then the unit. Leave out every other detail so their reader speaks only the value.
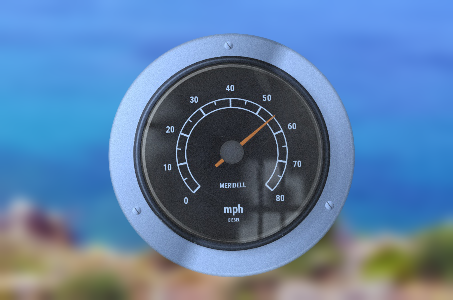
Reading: **55** mph
